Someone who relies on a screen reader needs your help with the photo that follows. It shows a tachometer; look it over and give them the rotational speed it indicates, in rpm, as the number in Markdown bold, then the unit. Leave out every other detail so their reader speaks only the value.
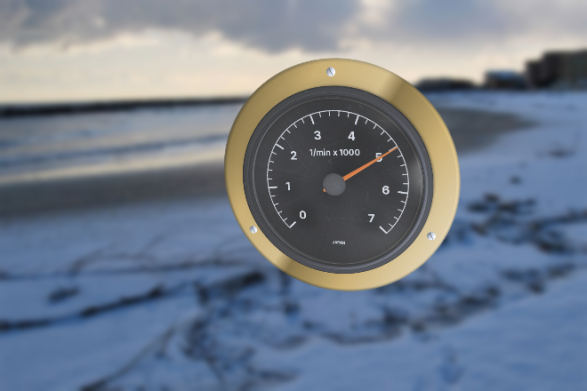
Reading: **5000** rpm
